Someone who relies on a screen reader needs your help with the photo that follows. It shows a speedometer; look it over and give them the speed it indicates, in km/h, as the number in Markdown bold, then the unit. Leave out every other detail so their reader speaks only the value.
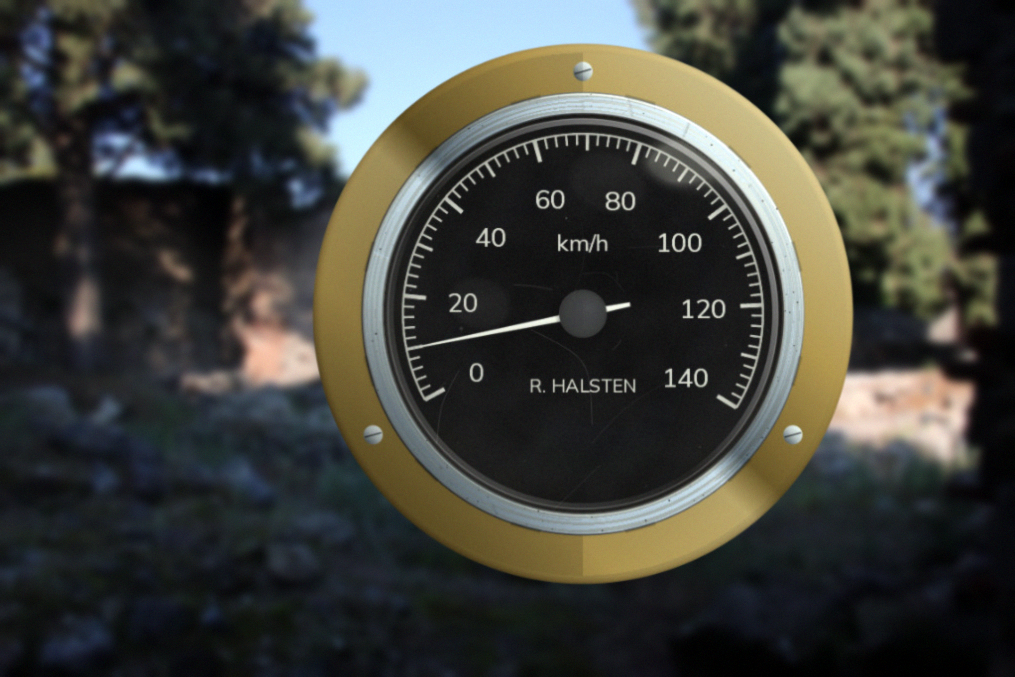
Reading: **10** km/h
